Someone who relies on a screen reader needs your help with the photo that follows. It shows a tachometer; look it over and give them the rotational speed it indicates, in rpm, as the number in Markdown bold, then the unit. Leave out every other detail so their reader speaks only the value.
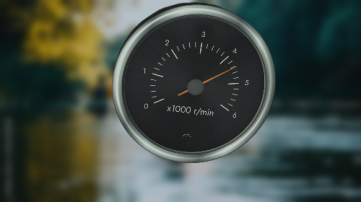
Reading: **4400** rpm
